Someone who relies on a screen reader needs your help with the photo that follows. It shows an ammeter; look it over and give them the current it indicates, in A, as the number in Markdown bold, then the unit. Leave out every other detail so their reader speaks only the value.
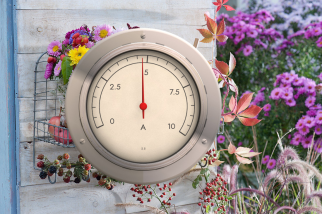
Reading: **4.75** A
